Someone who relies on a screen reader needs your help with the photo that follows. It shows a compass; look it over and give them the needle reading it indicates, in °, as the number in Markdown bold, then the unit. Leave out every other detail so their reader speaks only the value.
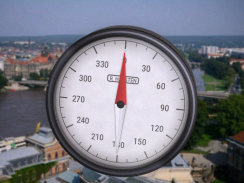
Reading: **0** °
